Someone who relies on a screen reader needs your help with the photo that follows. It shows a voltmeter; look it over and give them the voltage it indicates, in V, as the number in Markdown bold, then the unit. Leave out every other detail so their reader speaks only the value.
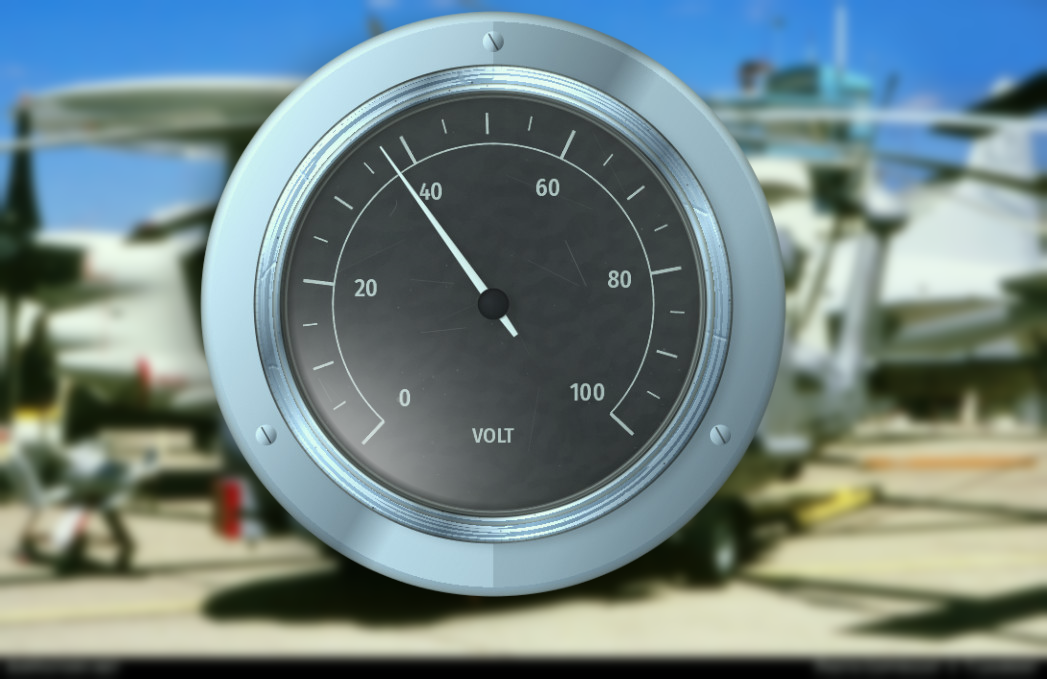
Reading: **37.5** V
